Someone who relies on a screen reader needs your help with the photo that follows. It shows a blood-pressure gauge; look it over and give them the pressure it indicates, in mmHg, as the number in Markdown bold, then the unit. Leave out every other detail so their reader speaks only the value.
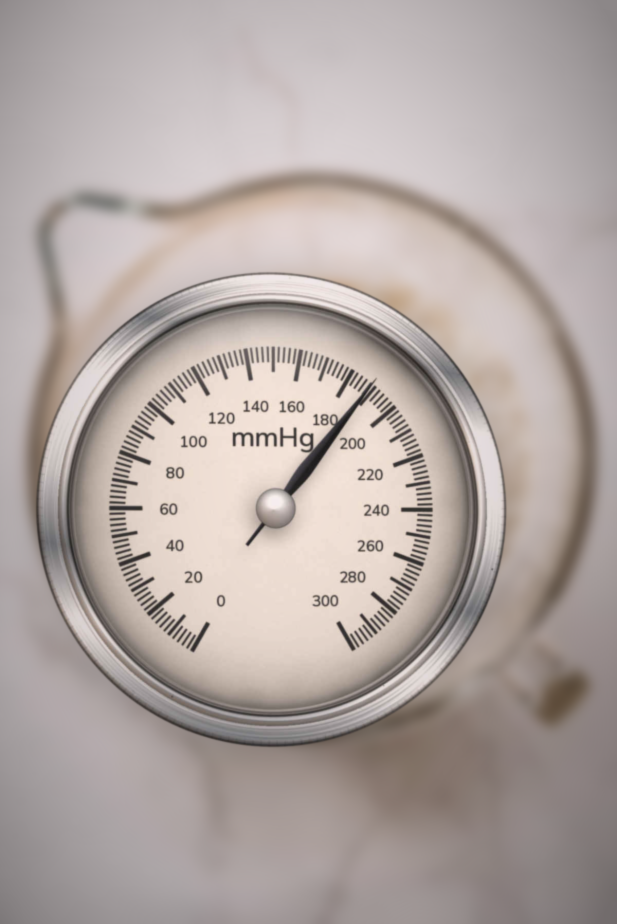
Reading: **188** mmHg
